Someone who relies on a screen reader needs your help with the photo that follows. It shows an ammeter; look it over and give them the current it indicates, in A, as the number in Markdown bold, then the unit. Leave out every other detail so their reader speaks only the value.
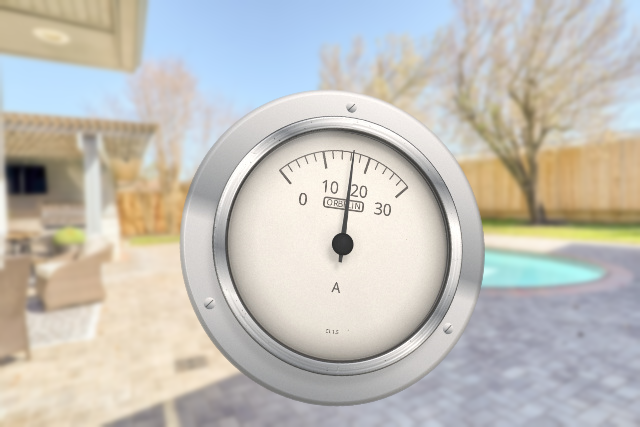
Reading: **16** A
